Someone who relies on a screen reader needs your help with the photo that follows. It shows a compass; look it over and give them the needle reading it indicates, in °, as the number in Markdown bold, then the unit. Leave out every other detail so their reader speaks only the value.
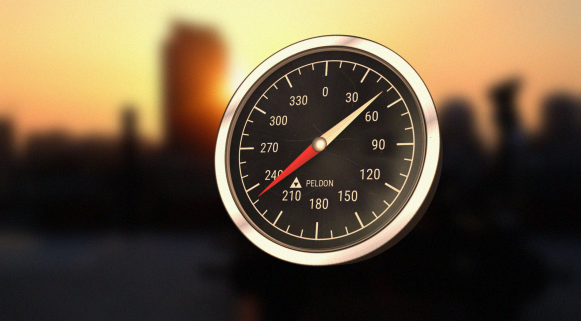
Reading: **230** °
